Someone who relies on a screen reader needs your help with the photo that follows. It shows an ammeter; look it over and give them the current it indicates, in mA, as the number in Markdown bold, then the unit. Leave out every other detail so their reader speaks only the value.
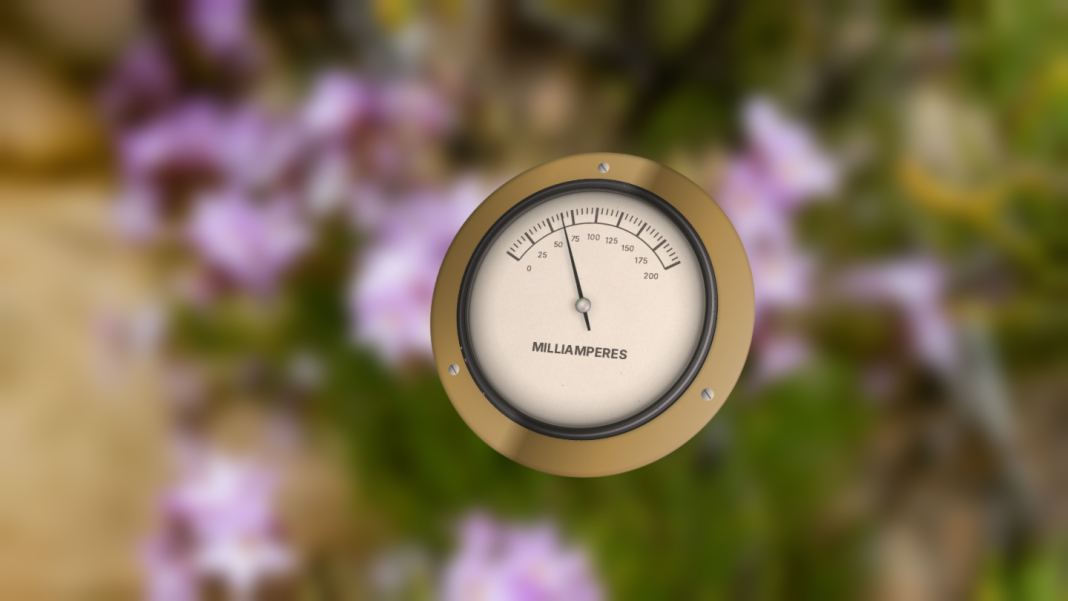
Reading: **65** mA
